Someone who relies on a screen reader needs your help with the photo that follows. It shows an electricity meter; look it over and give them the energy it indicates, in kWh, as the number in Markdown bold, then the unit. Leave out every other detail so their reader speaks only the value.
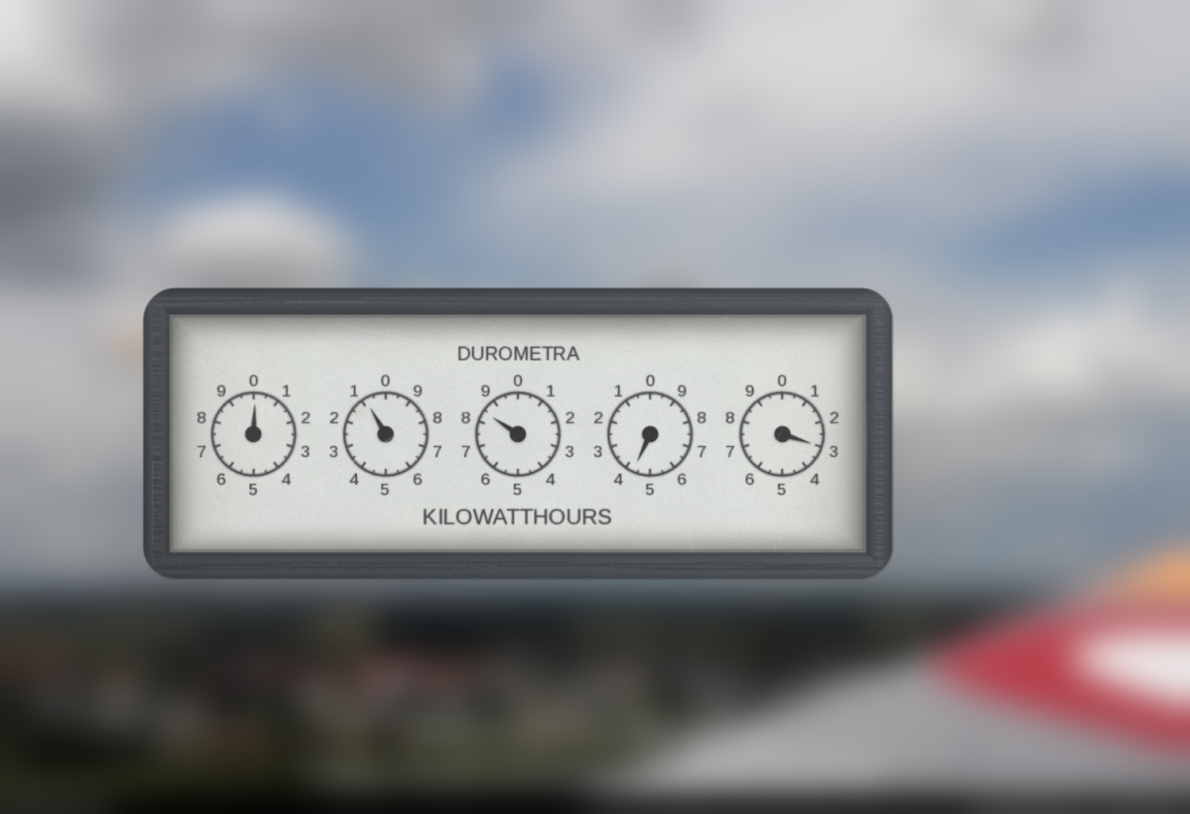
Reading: **843** kWh
